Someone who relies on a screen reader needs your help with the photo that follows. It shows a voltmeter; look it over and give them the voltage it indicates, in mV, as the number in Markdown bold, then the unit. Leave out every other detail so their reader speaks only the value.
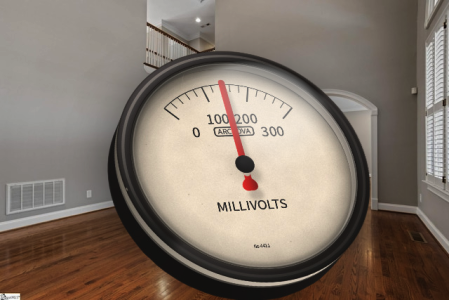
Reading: **140** mV
